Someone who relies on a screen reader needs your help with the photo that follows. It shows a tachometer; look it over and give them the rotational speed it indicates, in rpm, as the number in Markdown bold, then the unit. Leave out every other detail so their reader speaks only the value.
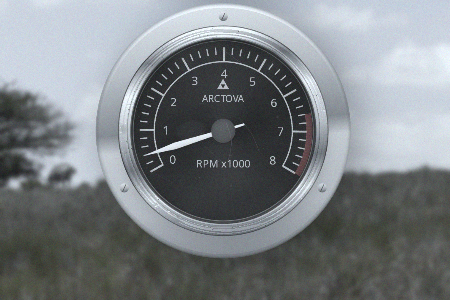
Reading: **400** rpm
